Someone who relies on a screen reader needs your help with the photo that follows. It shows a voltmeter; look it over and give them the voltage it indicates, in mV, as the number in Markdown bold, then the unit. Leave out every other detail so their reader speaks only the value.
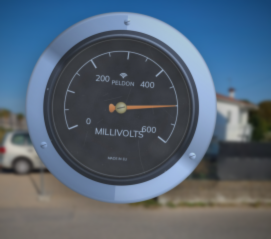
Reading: **500** mV
